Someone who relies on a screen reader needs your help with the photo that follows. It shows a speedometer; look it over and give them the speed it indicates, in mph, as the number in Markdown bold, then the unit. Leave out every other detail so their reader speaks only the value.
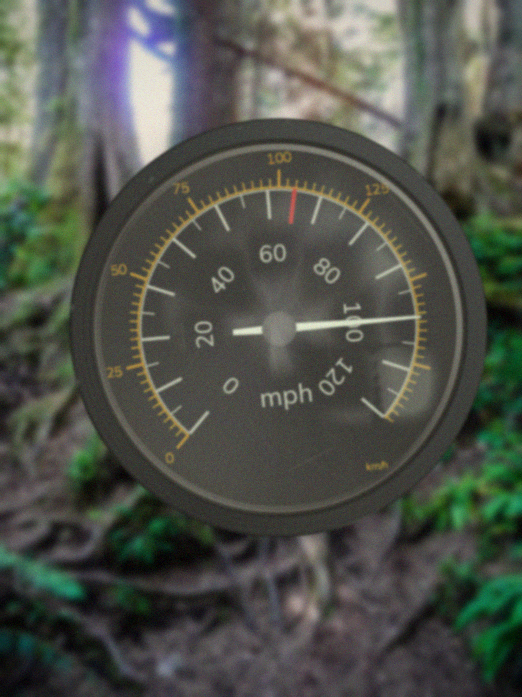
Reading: **100** mph
